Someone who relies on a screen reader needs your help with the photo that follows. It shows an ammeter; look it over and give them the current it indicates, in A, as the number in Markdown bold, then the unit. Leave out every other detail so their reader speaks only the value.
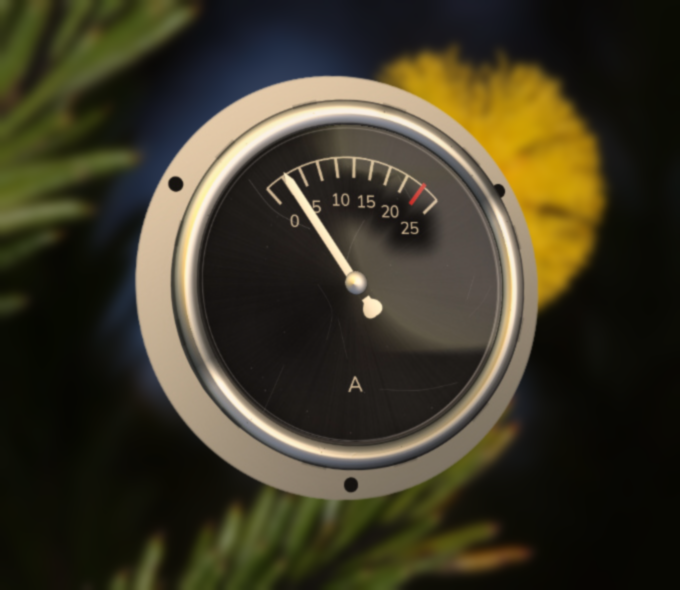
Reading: **2.5** A
